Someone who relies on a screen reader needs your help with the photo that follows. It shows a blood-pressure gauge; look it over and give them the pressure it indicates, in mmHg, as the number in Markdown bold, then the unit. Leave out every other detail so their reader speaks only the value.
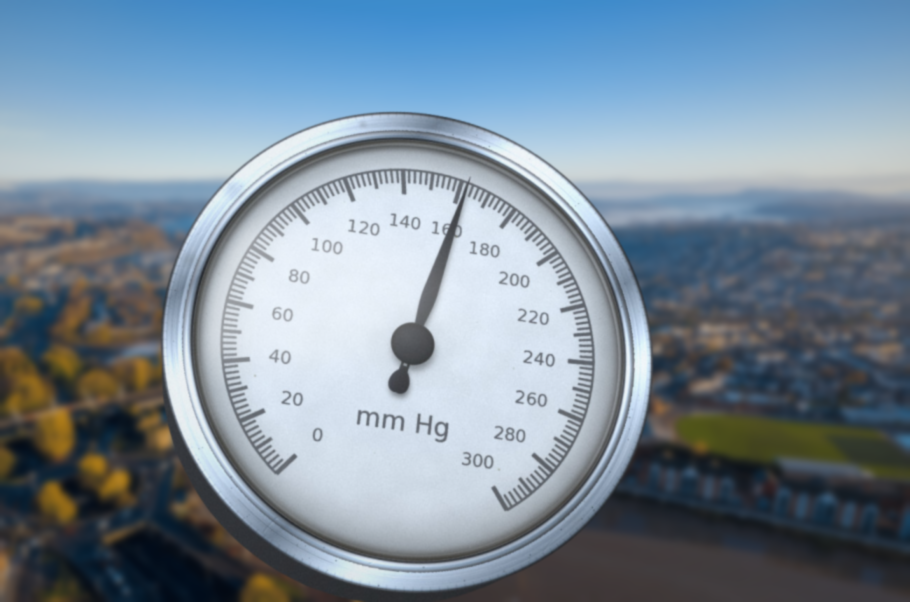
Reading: **162** mmHg
